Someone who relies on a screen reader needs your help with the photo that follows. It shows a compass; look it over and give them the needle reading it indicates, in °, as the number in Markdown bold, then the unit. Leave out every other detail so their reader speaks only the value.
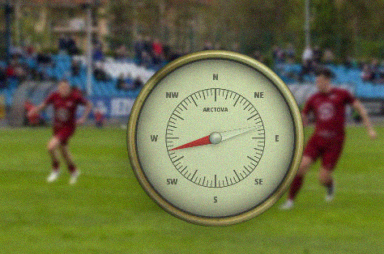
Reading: **255** °
